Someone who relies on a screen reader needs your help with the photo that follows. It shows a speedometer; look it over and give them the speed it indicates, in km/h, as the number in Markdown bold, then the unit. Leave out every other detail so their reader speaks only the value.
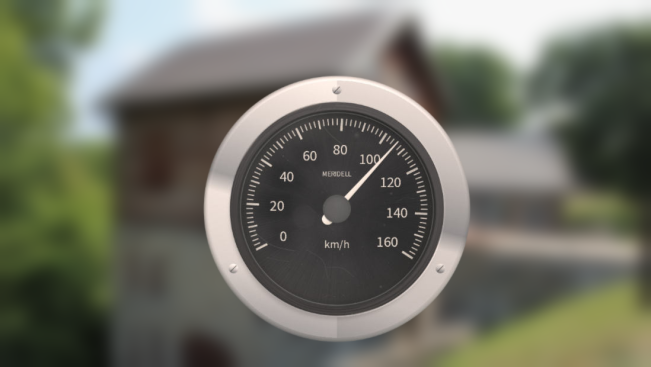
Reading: **106** km/h
